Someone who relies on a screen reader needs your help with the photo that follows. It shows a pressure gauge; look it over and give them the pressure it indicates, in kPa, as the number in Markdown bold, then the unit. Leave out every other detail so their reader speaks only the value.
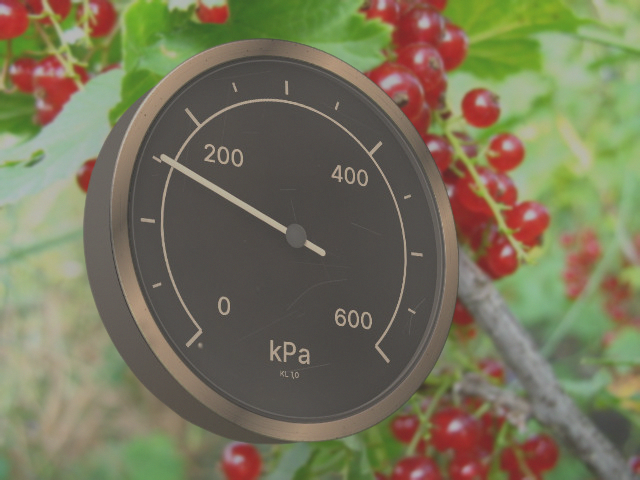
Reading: **150** kPa
